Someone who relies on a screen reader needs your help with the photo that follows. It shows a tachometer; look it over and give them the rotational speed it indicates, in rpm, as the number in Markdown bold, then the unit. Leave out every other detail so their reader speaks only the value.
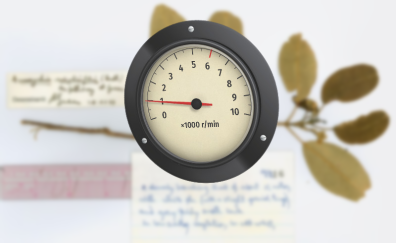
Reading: **1000** rpm
